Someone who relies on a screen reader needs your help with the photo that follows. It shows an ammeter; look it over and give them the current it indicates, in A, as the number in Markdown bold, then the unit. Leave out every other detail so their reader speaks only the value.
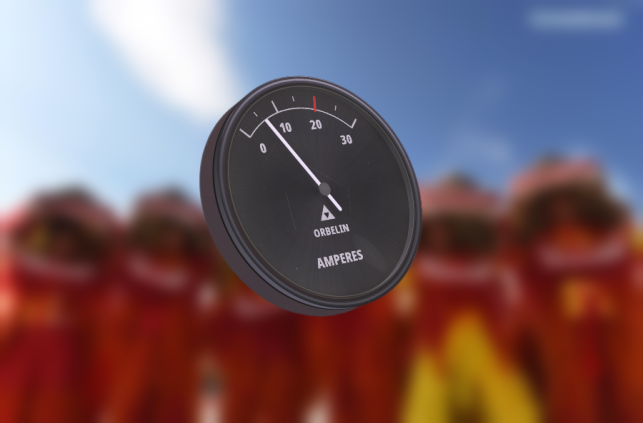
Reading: **5** A
